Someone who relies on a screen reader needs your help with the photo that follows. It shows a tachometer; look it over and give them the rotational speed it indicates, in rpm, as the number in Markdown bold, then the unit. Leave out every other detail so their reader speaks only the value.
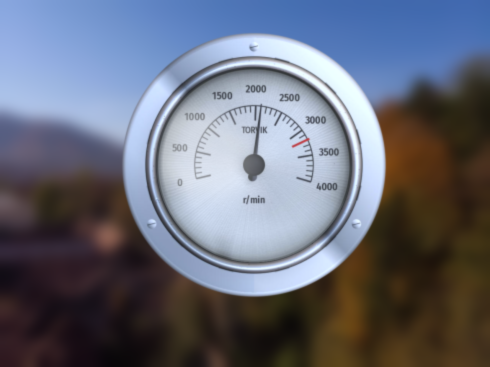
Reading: **2100** rpm
